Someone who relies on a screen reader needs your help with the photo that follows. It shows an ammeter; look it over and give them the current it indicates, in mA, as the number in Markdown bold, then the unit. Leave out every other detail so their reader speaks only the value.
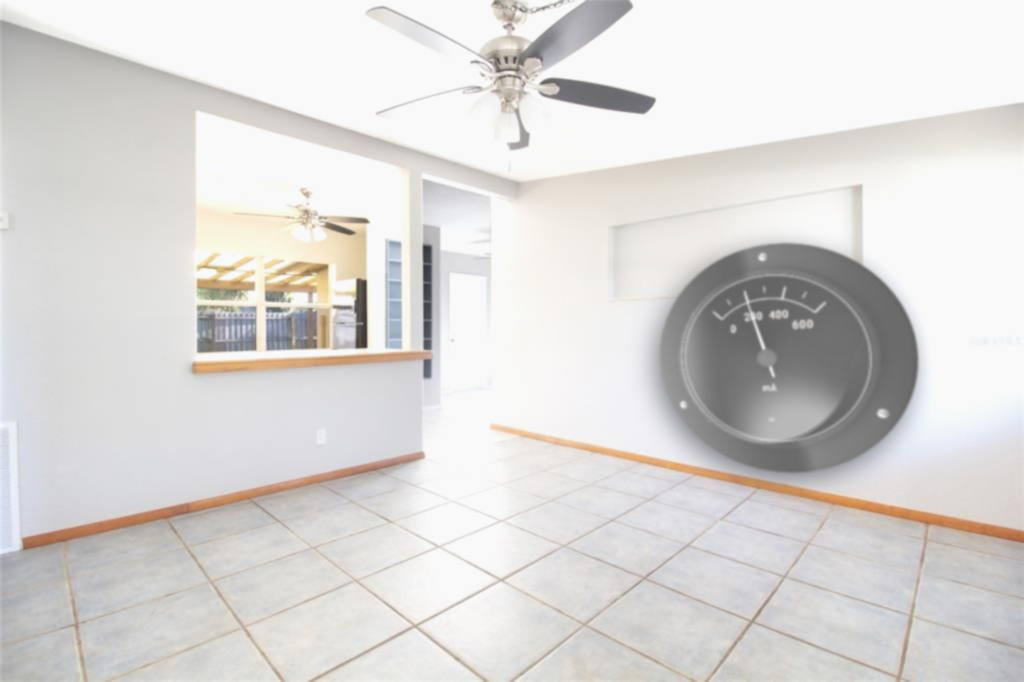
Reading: **200** mA
